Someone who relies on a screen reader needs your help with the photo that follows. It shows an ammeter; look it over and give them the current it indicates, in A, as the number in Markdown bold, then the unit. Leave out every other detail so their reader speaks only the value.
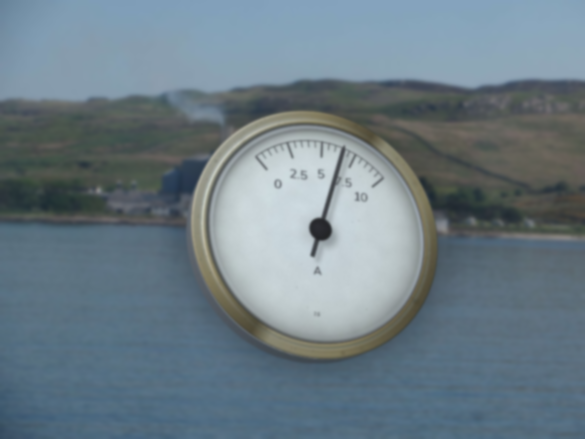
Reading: **6.5** A
